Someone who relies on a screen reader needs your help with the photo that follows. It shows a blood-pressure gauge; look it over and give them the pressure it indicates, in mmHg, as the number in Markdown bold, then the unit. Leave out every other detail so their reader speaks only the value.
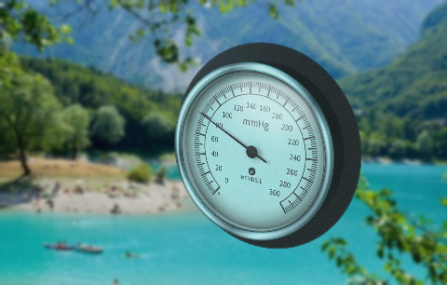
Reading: **80** mmHg
